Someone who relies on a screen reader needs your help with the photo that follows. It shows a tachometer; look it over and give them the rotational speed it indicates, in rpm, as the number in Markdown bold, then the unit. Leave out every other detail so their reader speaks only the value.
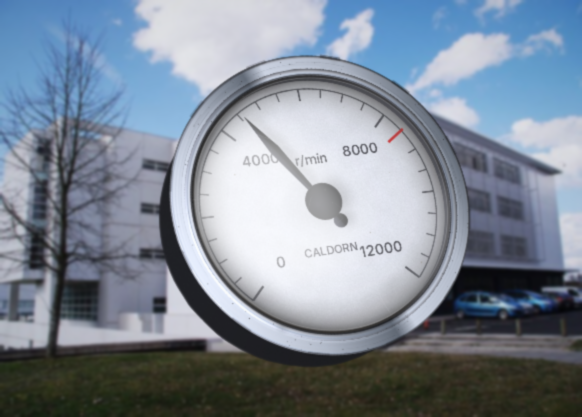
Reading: **4500** rpm
